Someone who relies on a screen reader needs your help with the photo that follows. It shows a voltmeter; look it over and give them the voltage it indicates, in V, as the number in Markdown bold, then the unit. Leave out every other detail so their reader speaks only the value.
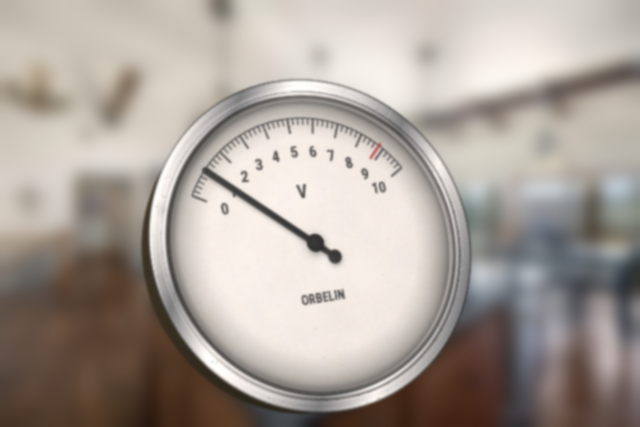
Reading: **1** V
